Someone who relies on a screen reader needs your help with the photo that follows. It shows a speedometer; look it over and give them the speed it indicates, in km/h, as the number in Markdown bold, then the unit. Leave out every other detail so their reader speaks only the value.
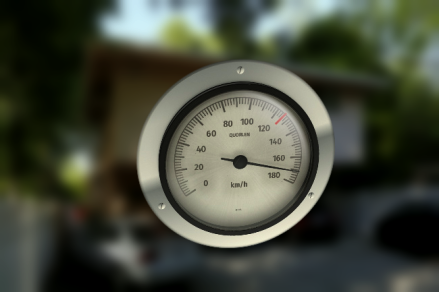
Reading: **170** km/h
